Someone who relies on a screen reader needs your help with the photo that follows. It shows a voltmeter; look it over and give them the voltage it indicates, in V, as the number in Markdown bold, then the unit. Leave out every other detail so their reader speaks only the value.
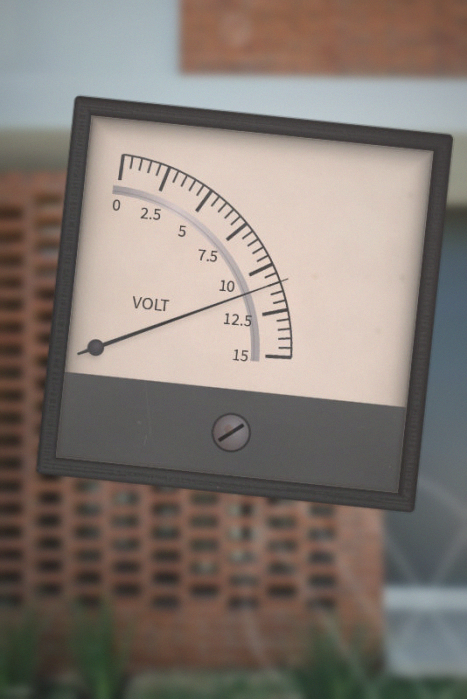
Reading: **11** V
